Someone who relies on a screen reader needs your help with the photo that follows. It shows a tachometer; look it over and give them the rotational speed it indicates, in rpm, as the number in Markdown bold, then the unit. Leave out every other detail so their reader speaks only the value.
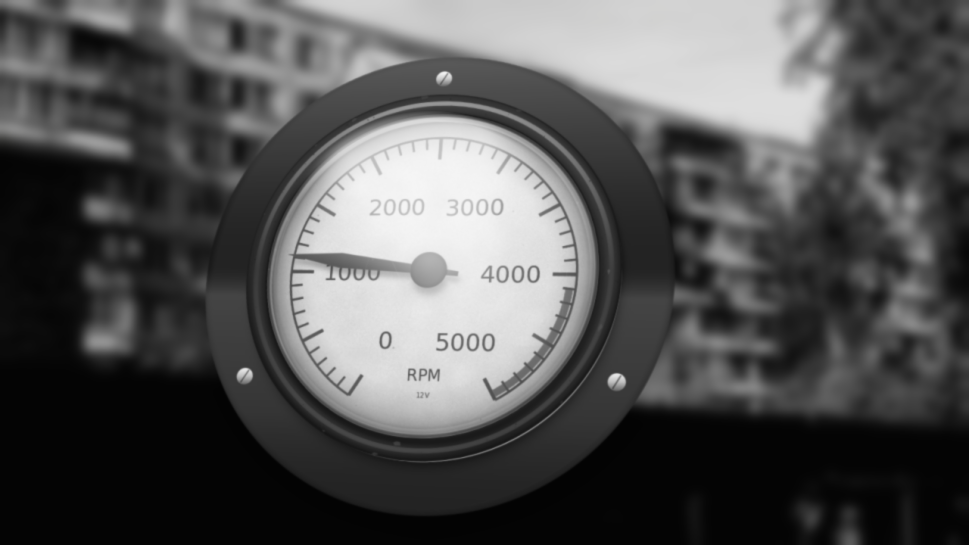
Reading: **1100** rpm
